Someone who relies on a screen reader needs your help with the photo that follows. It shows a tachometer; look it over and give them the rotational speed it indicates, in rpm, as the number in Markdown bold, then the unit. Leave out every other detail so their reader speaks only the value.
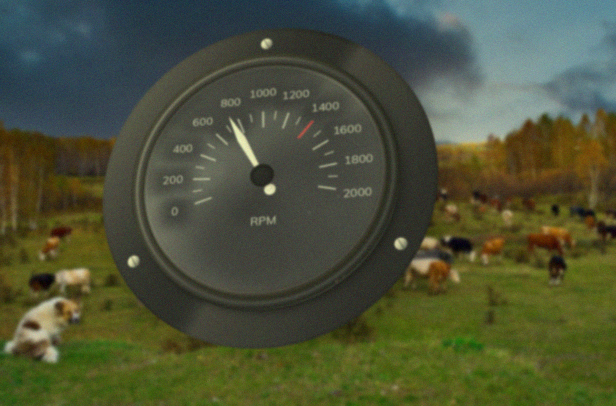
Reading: **750** rpm
